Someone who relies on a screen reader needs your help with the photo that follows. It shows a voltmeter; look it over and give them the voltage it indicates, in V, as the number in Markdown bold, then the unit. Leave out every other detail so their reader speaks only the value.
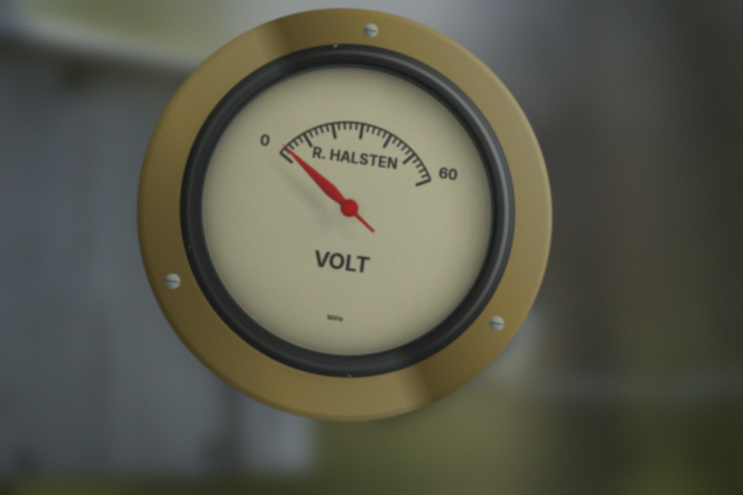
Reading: **2** V
